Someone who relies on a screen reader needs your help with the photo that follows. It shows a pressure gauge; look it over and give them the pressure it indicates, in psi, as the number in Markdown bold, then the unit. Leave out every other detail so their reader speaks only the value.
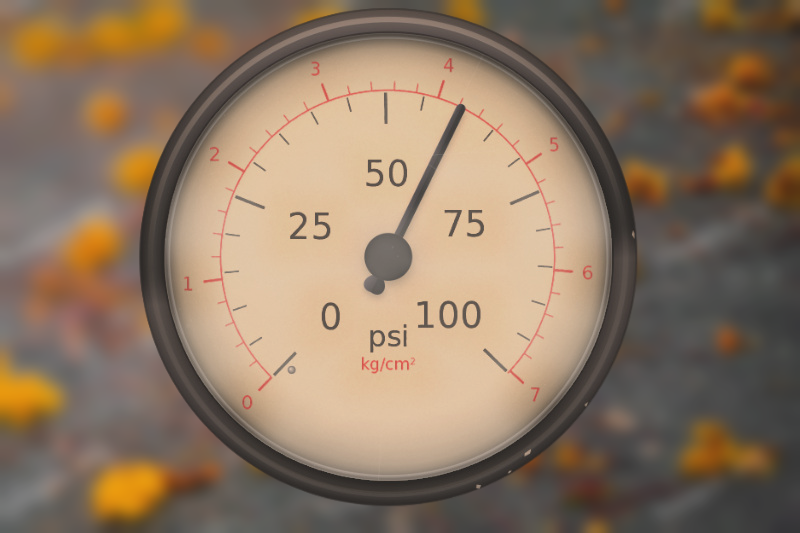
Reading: **60** psi
